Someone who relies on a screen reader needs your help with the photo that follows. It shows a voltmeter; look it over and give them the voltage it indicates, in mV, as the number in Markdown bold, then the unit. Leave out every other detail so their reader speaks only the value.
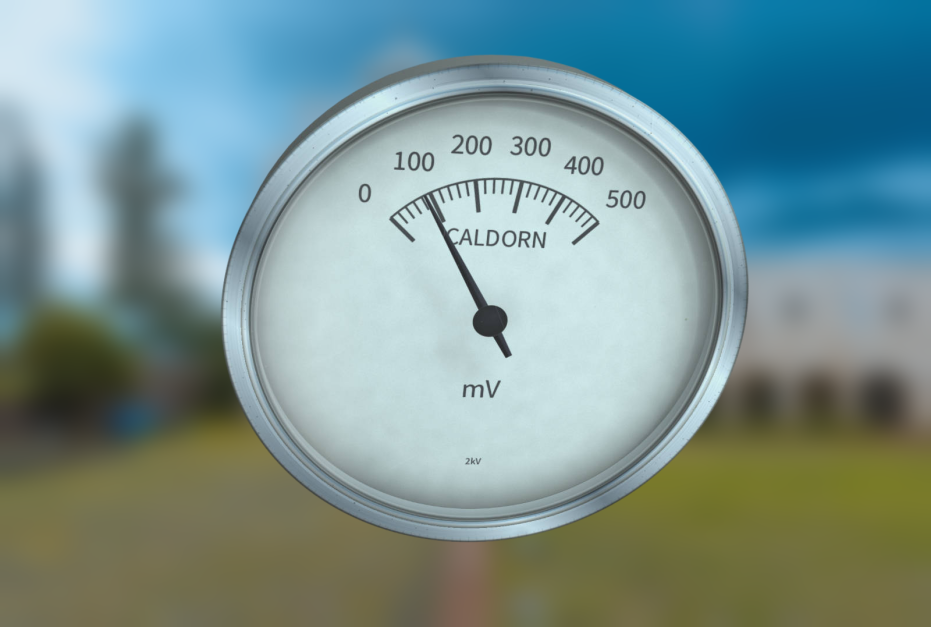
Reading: **90** mV
